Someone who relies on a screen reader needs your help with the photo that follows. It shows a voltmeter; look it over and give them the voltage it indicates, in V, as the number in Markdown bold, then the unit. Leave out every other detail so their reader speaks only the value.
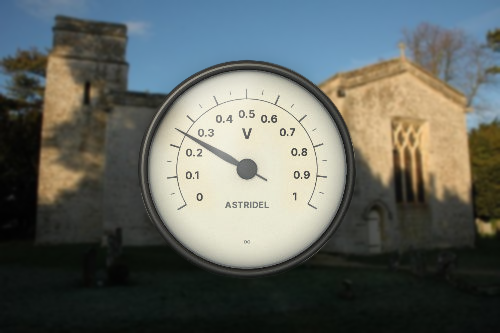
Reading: **0.25** V
